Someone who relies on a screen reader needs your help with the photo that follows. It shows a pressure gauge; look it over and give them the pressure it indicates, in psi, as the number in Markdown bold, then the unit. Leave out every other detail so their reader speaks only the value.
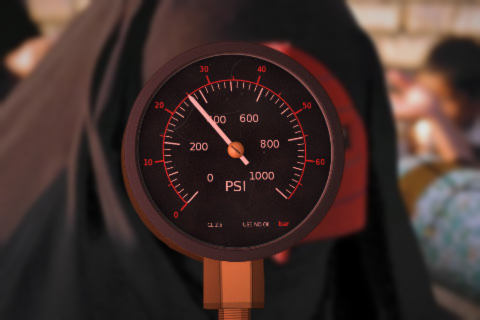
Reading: **360** psi
